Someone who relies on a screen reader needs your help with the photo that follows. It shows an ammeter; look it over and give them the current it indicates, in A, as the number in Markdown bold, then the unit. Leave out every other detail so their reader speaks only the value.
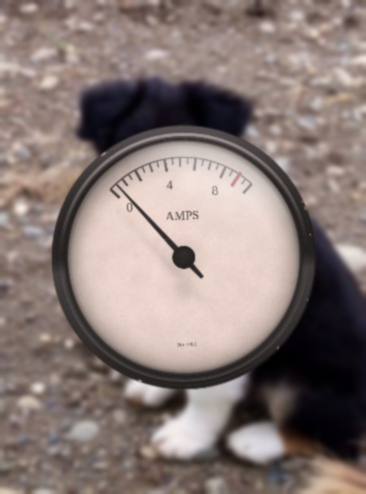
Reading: **0.5** A
